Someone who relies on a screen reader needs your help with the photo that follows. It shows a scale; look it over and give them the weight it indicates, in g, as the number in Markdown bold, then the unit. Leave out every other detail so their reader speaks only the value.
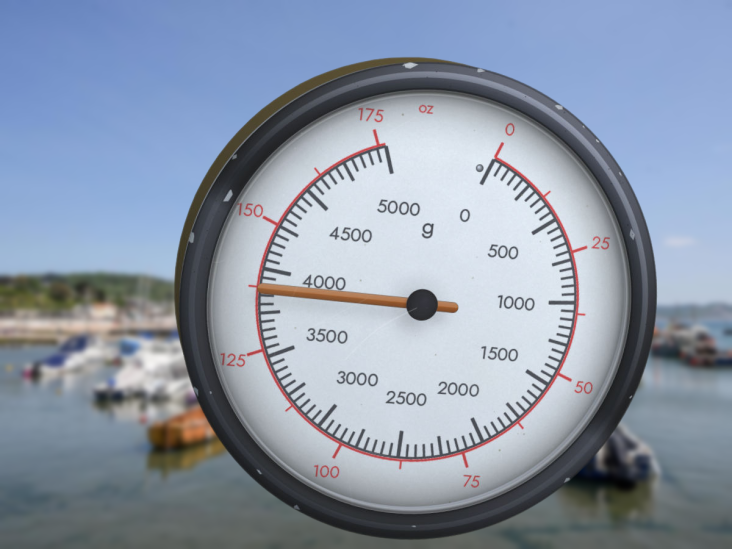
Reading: **3900** g
